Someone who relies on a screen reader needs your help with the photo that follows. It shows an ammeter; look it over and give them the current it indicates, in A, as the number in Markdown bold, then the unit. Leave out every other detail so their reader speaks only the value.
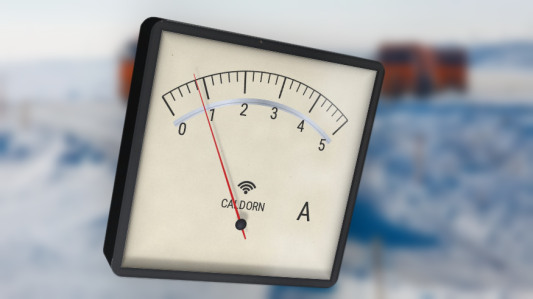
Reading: **0.8** A
